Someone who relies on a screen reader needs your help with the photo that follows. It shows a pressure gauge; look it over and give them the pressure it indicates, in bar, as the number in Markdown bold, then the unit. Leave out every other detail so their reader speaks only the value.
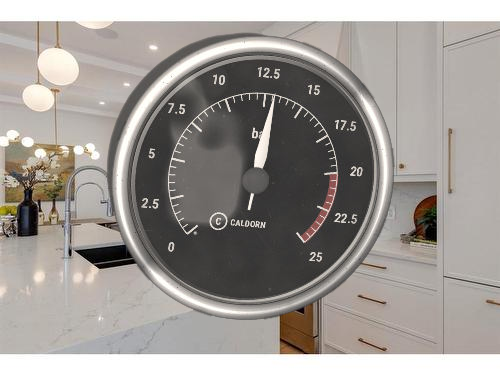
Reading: **13** bar
